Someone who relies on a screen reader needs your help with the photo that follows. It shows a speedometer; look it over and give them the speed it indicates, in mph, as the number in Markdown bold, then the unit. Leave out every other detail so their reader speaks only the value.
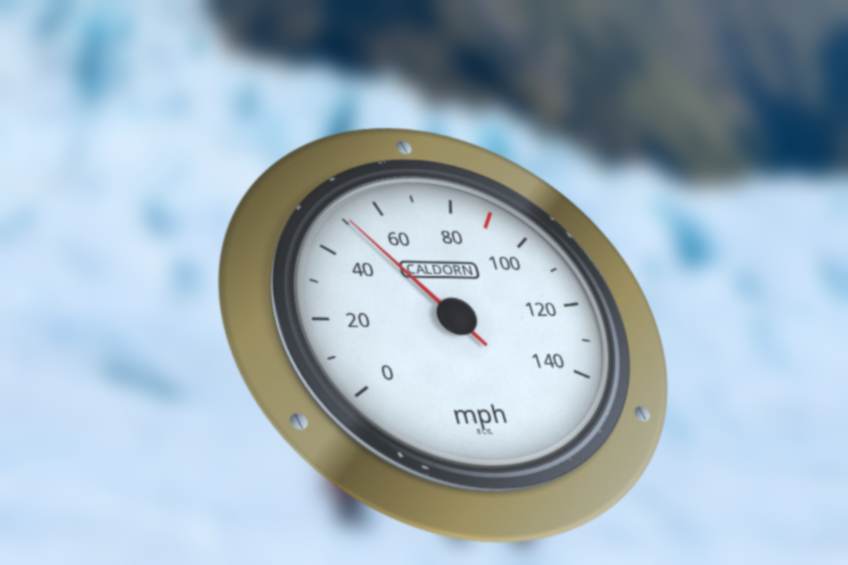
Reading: **50** mph
